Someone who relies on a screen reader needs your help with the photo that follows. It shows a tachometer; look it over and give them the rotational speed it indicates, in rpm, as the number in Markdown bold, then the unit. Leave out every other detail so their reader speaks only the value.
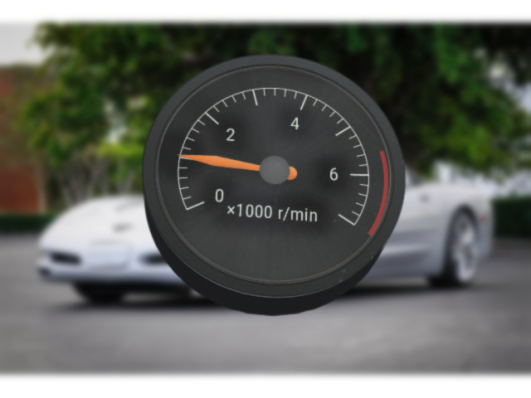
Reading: **1000** rpm
